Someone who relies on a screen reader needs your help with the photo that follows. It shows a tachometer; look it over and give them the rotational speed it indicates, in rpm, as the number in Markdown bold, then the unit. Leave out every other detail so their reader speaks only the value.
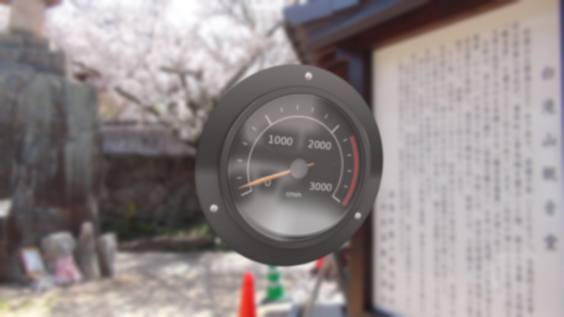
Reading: **100** rpm
